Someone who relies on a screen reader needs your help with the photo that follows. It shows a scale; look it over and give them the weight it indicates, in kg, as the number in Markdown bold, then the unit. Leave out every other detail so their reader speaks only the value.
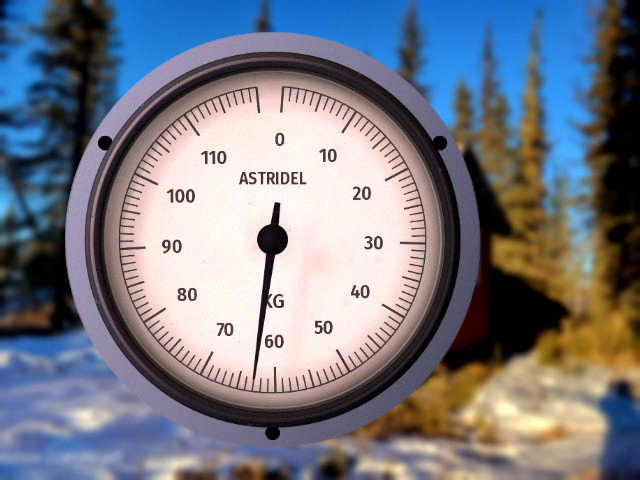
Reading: **63** kg
